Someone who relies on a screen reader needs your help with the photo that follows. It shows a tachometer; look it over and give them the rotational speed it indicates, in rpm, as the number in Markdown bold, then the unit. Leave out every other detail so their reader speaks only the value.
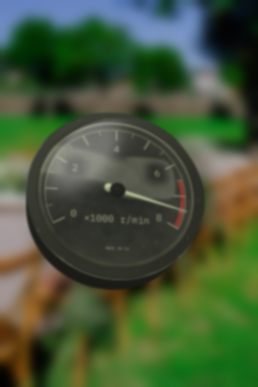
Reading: **7500** rpm
